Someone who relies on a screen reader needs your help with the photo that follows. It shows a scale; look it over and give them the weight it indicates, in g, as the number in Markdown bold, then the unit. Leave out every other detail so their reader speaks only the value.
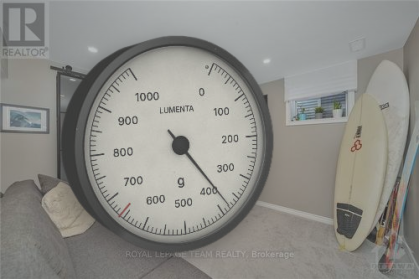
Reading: **380** g
